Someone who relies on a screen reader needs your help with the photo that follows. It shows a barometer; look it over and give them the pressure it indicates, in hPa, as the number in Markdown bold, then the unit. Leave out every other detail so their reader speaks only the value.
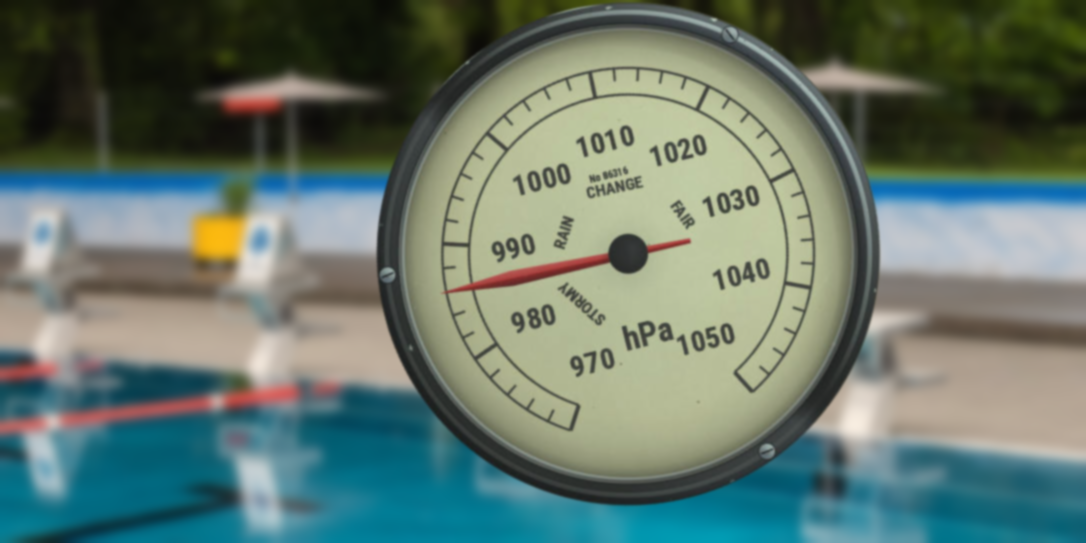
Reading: **986** hPa
